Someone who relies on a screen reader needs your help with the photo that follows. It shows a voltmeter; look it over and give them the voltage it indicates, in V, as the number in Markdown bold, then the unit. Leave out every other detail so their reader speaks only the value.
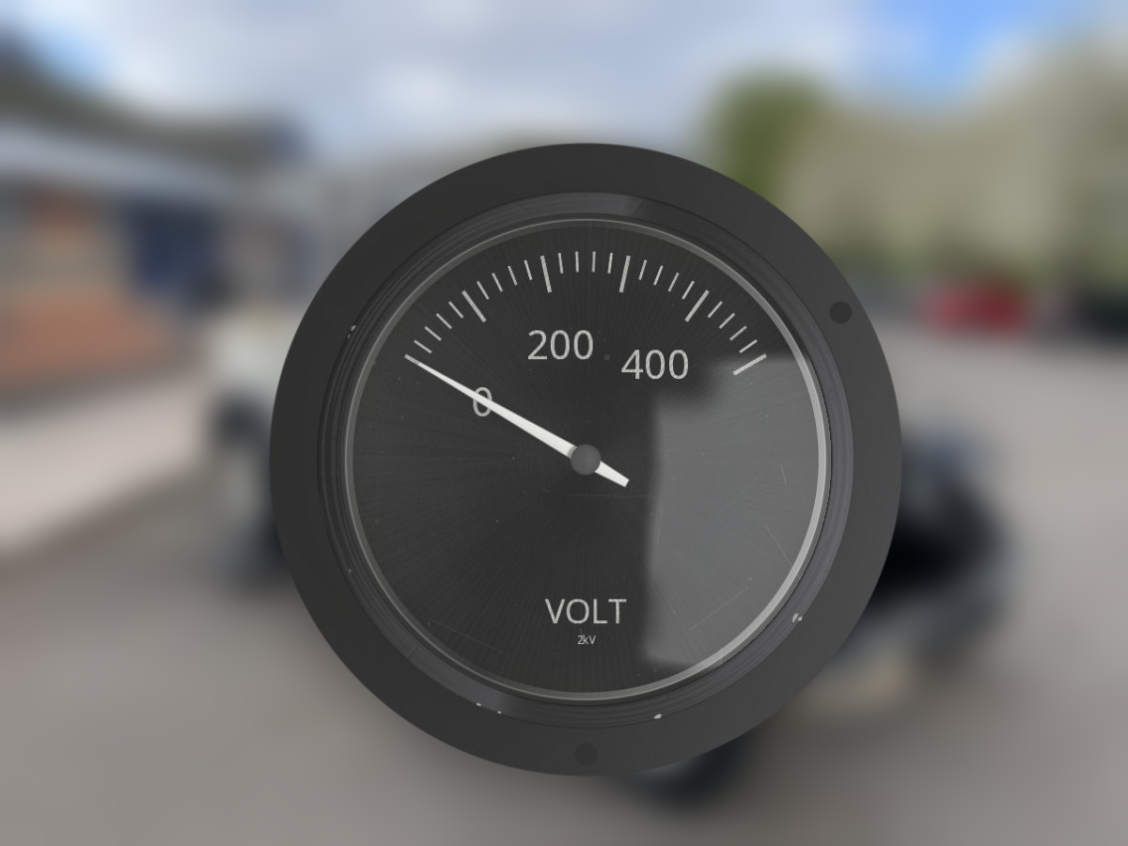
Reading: **0** V
